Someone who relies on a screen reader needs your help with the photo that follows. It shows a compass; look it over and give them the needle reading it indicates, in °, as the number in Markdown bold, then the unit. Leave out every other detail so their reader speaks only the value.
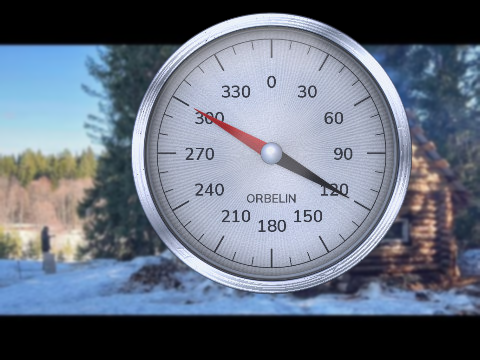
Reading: **300** °
